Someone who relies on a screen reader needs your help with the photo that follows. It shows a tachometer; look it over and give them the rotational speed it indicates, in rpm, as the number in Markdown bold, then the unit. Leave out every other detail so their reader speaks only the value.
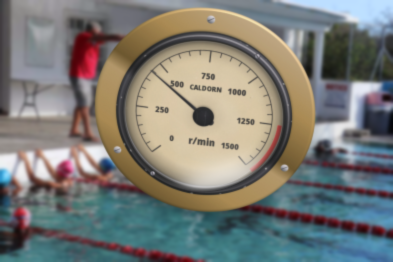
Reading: **450** rpm
